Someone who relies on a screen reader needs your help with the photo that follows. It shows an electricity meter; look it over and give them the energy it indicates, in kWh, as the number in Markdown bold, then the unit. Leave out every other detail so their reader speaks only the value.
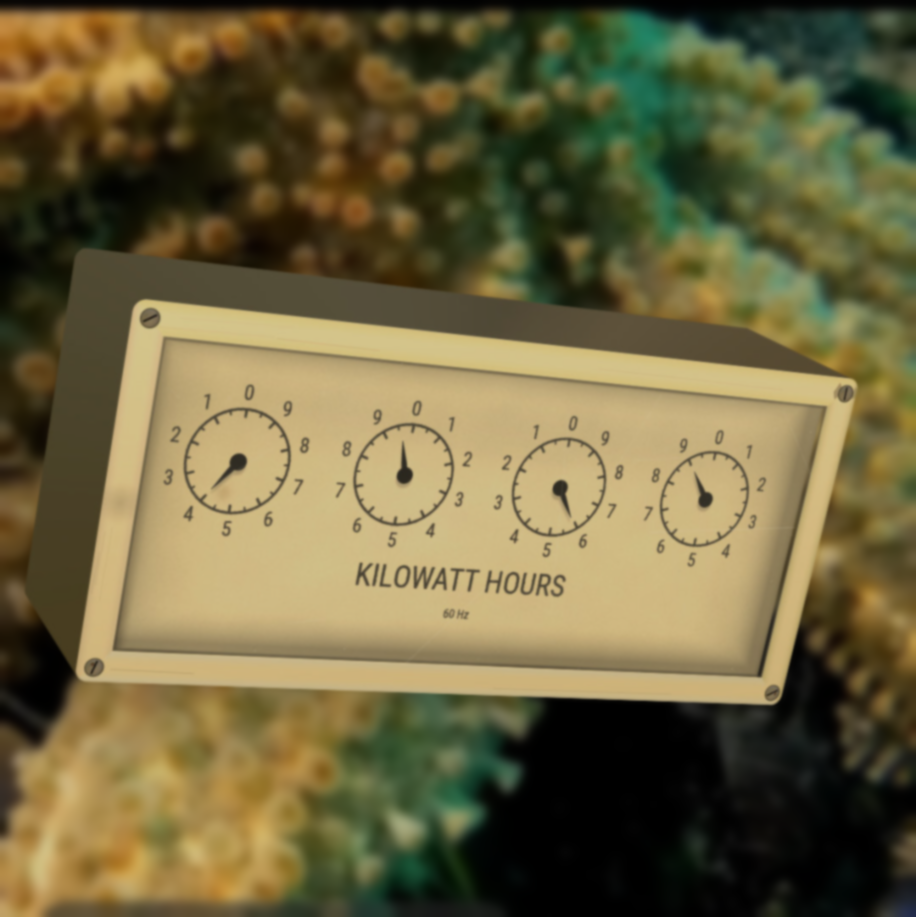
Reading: **3959** kWh
